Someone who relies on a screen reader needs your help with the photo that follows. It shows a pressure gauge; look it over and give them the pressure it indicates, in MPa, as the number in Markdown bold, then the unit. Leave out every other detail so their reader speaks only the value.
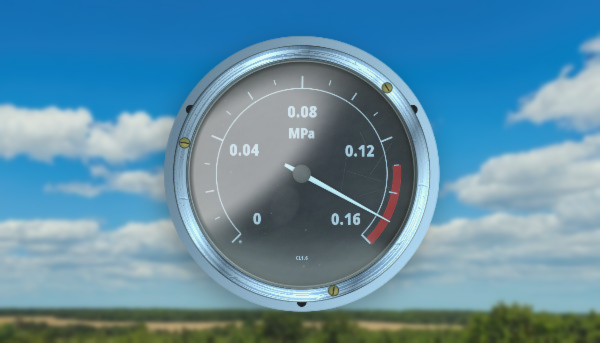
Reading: **0.15** MPa
